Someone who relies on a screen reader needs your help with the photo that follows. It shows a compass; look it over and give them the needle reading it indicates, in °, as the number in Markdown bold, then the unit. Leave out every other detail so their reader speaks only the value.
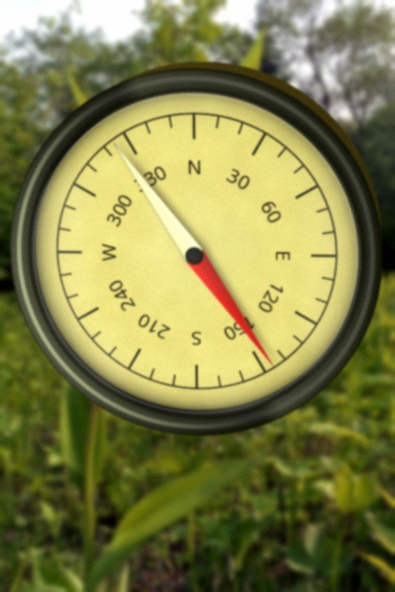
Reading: **145** °
